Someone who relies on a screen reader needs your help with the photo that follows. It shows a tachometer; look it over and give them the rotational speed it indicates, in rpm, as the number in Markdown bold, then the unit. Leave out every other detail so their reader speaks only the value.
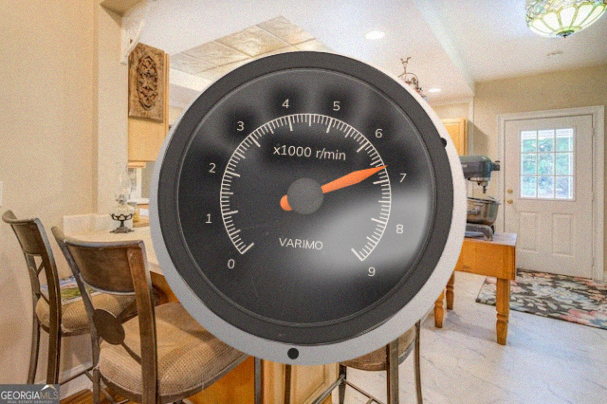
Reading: **6700** rpm
